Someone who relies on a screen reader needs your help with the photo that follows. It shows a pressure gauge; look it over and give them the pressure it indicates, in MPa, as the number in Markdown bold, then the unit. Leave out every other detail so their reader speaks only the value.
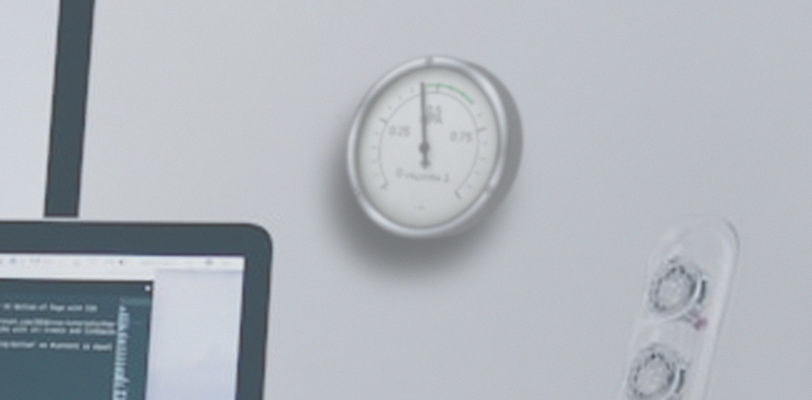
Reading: **0.45** MPa
